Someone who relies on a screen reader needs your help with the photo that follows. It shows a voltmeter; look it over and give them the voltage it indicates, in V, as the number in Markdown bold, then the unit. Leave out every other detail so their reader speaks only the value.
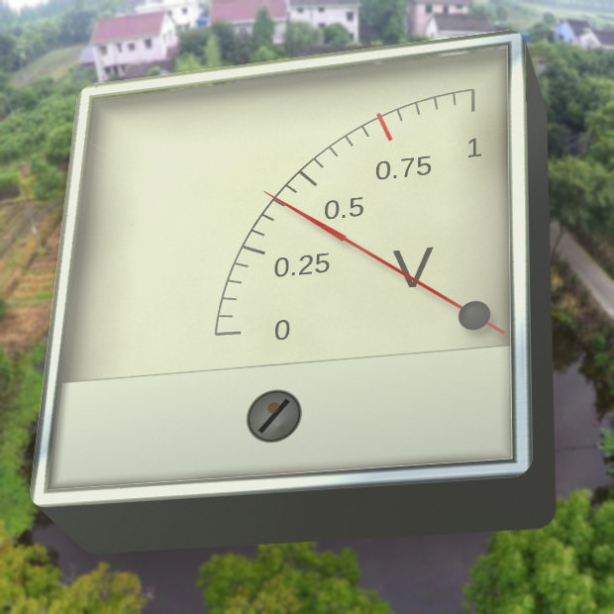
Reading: **0.4** V
